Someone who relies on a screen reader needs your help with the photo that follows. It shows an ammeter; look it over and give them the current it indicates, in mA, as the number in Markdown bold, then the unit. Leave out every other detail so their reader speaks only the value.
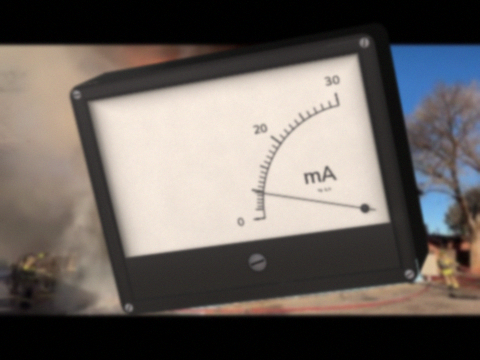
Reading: **10** mA
